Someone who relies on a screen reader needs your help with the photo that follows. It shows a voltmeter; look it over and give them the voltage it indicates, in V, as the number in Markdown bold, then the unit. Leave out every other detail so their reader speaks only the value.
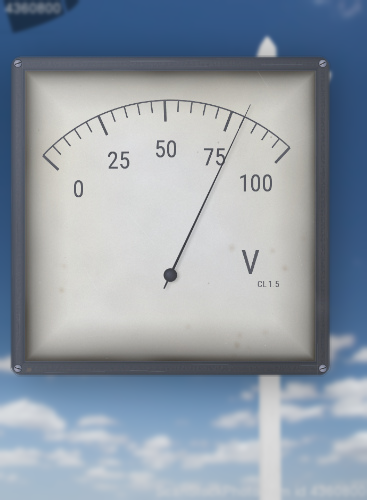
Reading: **80** V
